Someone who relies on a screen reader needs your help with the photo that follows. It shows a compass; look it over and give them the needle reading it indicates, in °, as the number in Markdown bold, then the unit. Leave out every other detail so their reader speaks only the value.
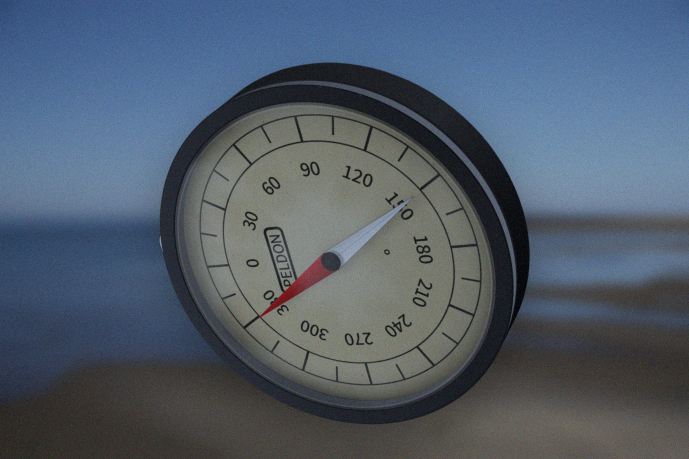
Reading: **330** °
